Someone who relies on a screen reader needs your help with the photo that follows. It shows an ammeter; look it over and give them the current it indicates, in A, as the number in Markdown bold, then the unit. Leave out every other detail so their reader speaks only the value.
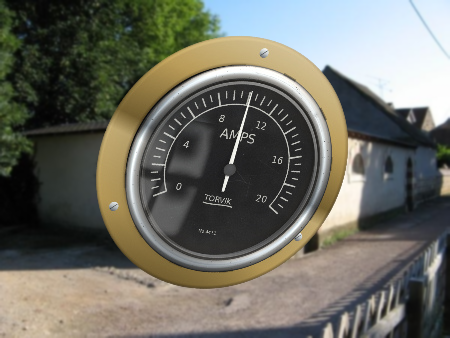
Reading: **10** A
